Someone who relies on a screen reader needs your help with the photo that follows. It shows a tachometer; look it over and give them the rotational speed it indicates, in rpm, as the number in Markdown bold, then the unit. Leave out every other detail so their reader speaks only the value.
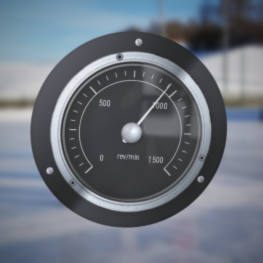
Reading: **950** rpm
